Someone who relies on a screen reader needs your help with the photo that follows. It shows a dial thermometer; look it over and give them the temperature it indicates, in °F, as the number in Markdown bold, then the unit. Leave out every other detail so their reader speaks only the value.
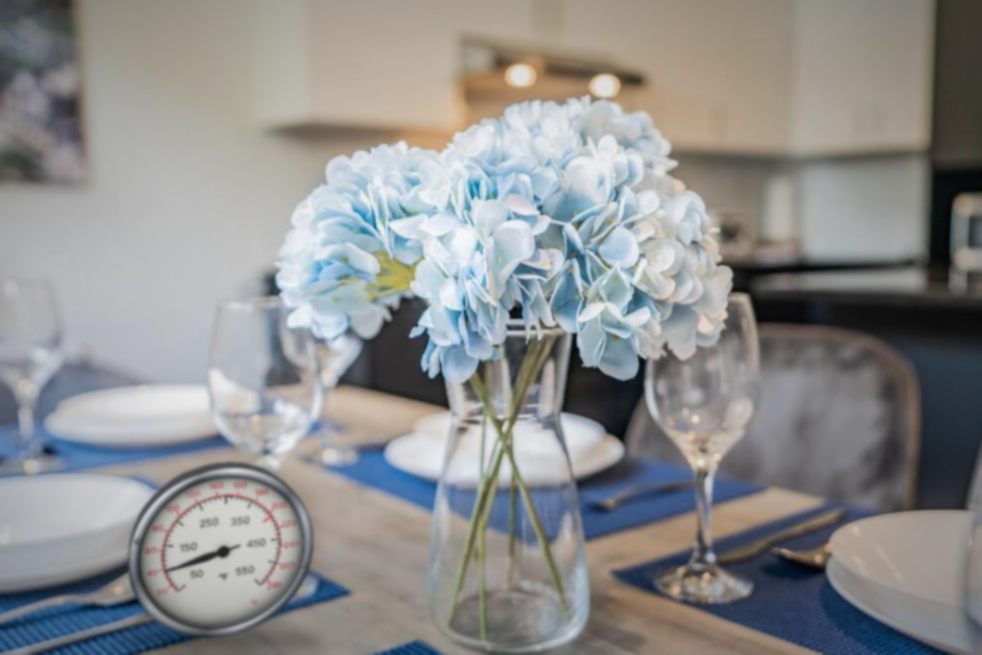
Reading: **100** °F
